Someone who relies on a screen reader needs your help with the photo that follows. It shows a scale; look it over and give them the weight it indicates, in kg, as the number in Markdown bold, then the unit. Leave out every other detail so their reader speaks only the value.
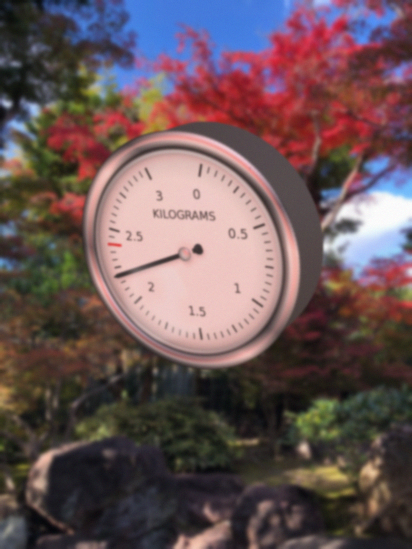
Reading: **2.2** kg
